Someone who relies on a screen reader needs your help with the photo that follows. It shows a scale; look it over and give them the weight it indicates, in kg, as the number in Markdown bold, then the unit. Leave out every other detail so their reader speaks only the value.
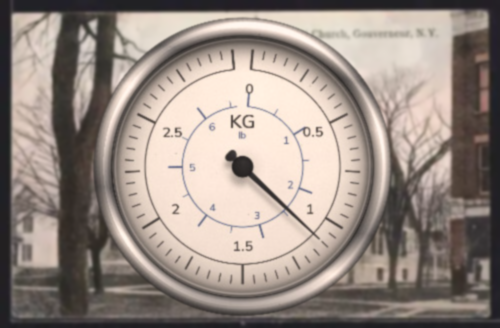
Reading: **1.1** kg
